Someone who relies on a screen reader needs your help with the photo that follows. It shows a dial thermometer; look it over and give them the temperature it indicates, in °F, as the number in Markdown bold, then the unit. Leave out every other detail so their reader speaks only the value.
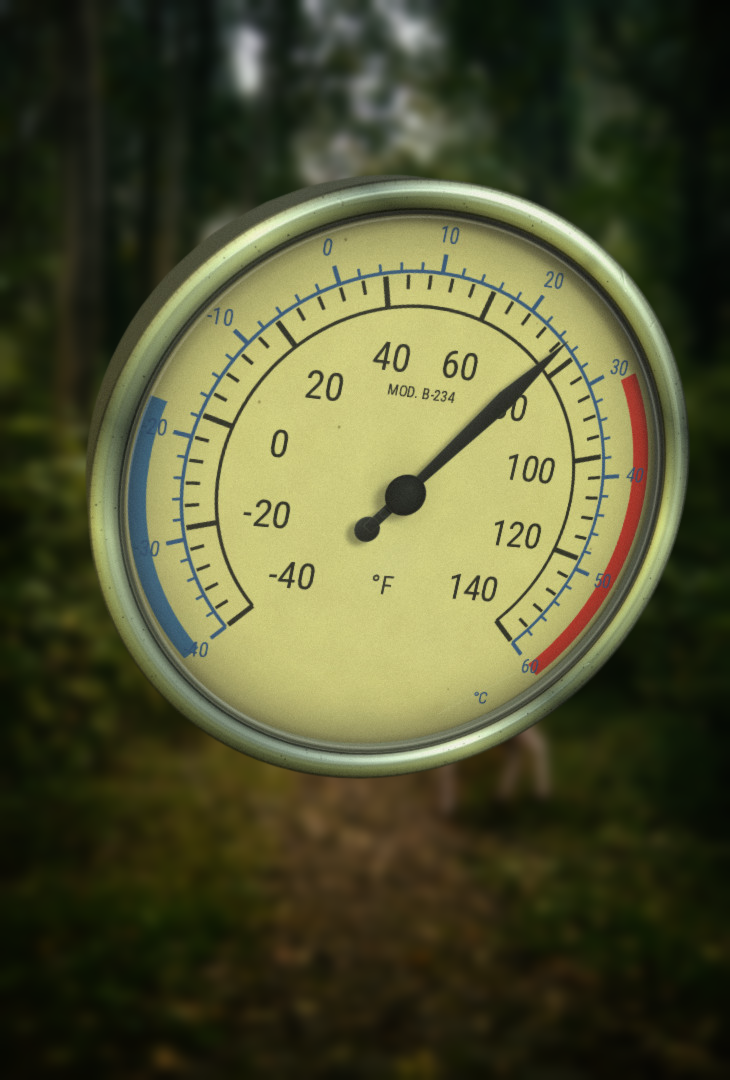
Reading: **76** °F
